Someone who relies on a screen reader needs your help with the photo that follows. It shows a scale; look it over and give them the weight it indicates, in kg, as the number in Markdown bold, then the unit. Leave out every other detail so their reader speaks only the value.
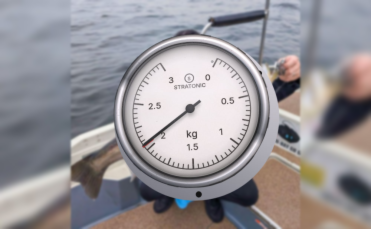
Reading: **2.05** kg
